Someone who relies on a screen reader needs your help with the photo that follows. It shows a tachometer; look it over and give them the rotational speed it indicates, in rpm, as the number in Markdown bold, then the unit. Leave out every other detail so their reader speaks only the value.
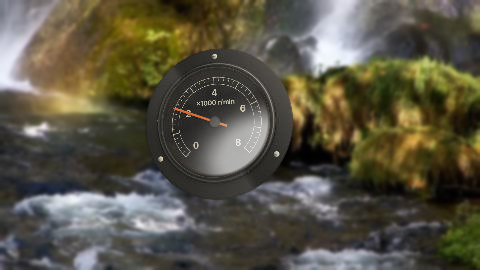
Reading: **2000** rpm
